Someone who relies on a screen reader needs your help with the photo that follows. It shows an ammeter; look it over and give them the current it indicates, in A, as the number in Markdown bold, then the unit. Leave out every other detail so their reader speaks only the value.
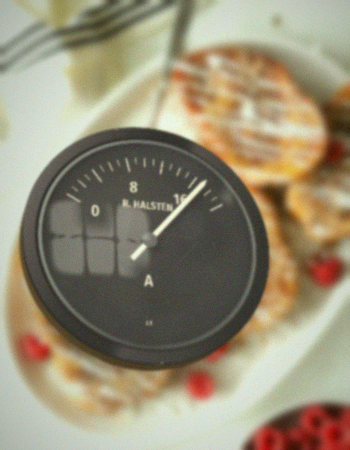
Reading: **17** A
